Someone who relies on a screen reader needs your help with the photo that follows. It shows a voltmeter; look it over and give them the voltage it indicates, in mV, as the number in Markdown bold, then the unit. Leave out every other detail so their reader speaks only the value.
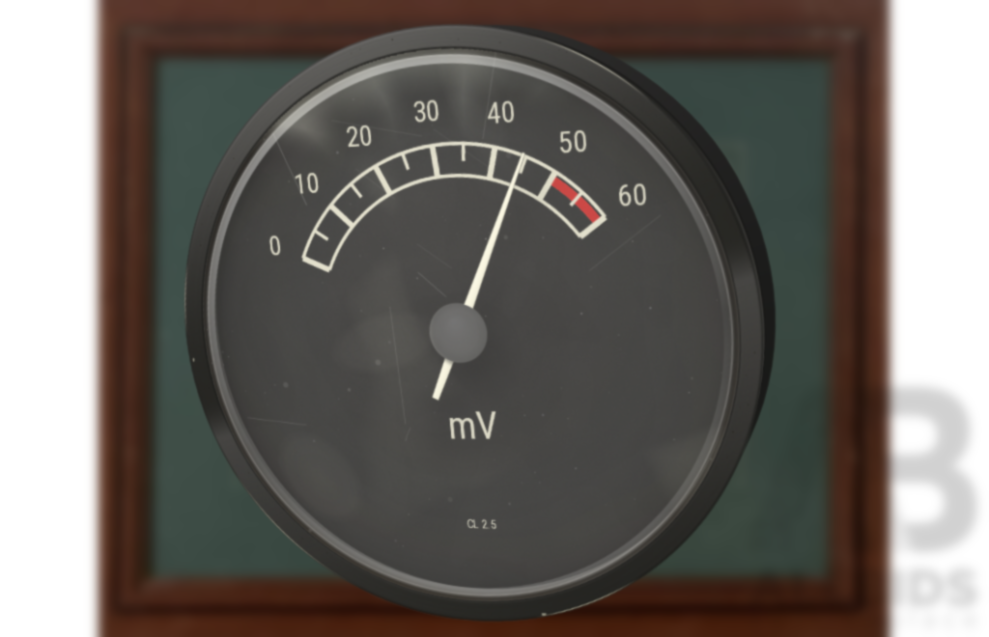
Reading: **45** mV
